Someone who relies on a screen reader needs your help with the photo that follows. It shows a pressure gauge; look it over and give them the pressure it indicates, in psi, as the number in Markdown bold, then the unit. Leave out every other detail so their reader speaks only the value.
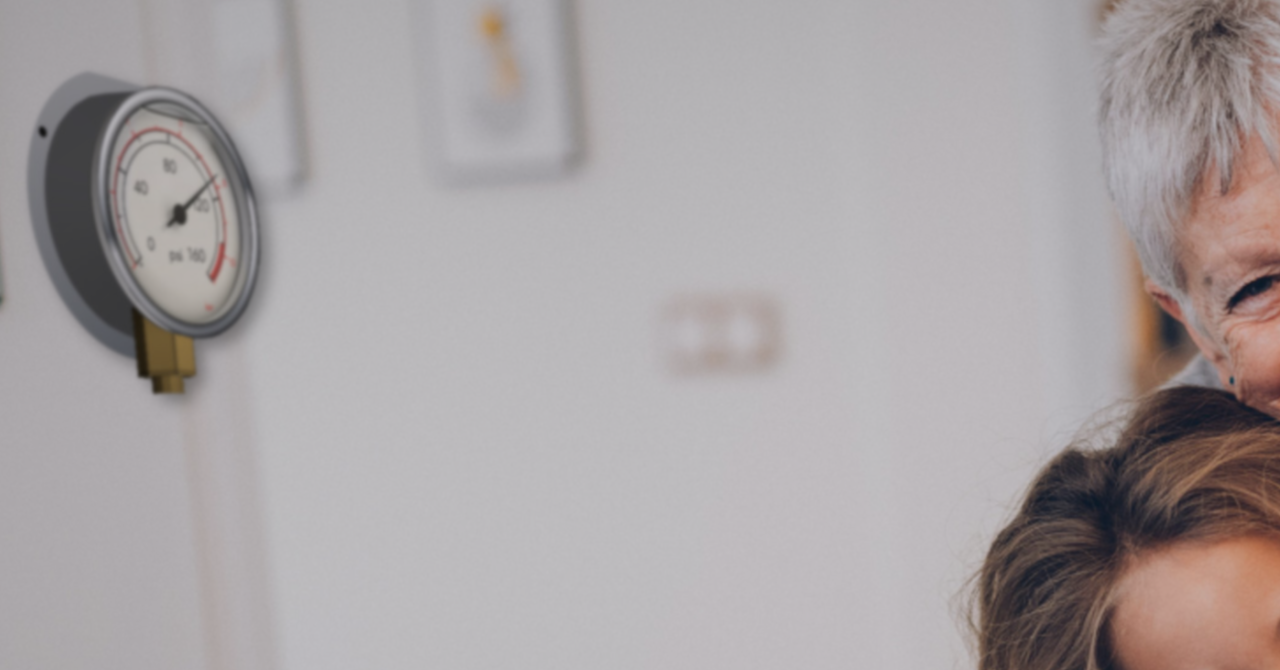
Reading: **110** psi
